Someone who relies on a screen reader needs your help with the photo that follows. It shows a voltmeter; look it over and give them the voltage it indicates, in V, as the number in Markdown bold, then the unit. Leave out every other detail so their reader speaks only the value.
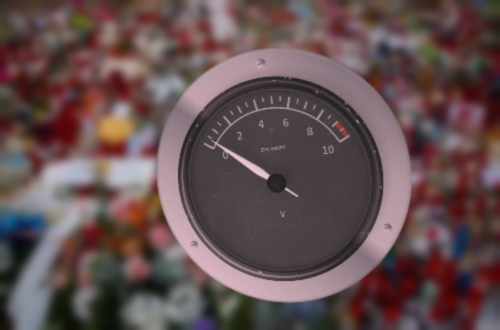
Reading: **0.5** V
